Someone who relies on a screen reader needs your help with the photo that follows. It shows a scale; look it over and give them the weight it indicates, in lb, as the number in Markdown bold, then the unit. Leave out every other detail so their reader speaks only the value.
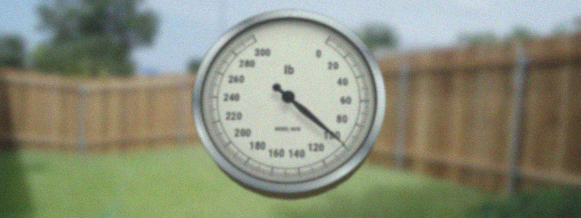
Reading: **100** lb
